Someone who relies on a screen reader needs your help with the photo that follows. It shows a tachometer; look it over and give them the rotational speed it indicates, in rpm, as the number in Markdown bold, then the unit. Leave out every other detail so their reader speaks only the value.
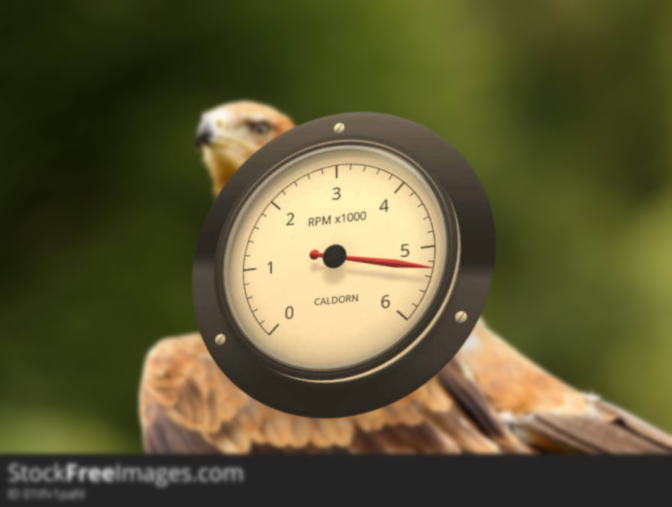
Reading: **5300** rpm
